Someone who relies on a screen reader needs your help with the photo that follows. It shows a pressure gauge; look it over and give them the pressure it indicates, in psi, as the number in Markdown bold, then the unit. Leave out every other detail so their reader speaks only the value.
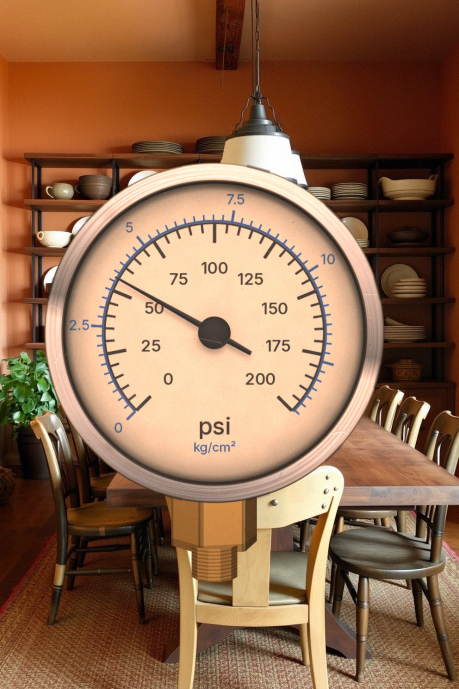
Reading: **55** psi
